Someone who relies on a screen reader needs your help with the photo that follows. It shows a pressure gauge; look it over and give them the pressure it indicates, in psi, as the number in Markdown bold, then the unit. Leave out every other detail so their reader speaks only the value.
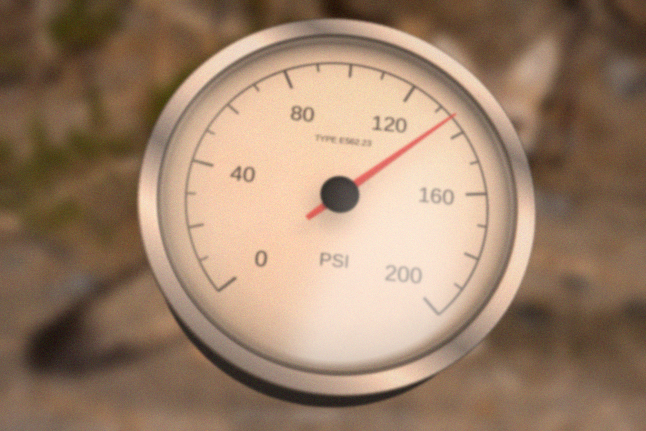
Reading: **135** psi
